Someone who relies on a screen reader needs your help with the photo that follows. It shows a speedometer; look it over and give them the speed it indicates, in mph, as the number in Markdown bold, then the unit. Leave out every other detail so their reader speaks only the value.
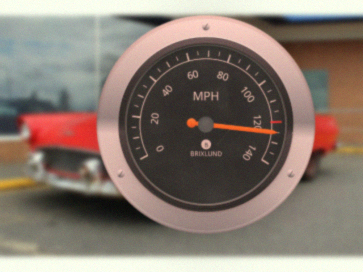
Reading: **125** mph
